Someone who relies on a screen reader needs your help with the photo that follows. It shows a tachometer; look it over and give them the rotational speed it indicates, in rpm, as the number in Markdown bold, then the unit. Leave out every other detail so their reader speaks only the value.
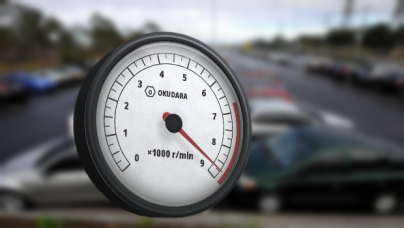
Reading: **8750** rpm
